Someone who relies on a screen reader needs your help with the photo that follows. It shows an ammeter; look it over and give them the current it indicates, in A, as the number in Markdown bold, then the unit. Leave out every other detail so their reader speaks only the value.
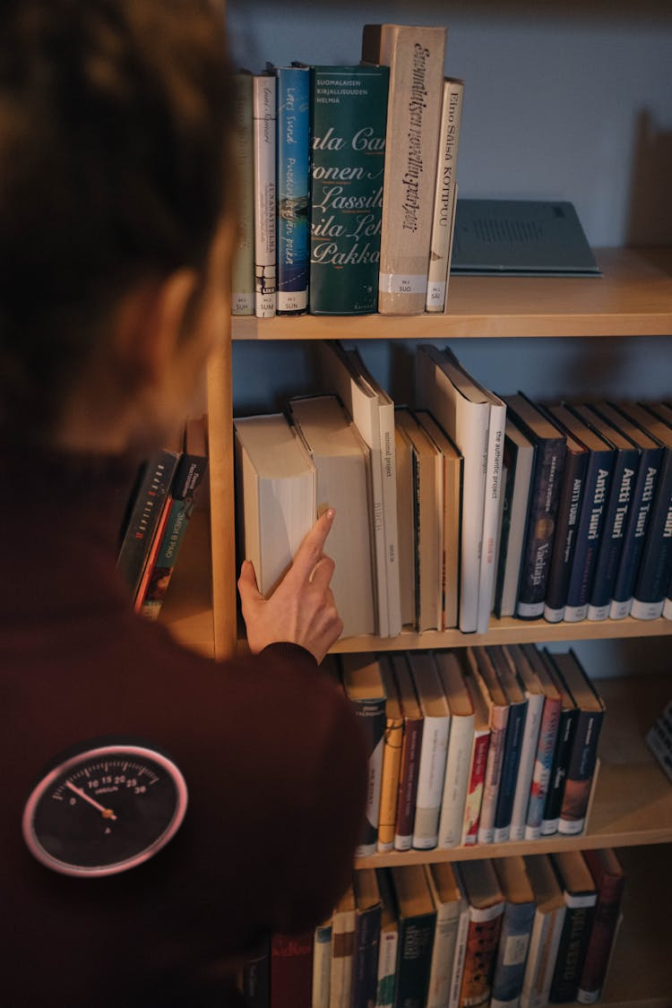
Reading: **5** A
